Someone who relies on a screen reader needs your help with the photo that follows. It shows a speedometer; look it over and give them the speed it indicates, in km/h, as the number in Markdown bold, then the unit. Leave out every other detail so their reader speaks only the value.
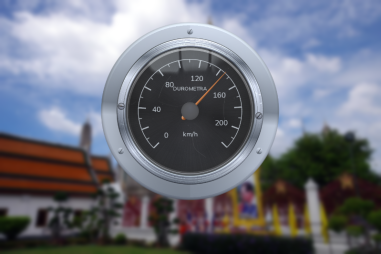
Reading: **145** km/h
